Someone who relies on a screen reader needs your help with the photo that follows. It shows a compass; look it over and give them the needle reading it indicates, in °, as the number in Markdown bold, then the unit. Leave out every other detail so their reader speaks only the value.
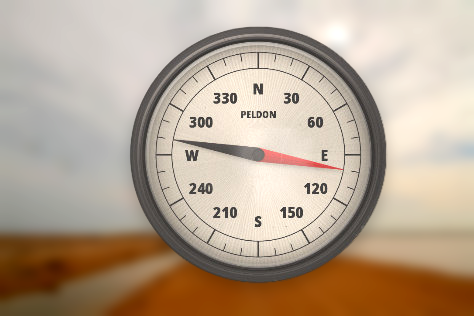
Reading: **100** °
